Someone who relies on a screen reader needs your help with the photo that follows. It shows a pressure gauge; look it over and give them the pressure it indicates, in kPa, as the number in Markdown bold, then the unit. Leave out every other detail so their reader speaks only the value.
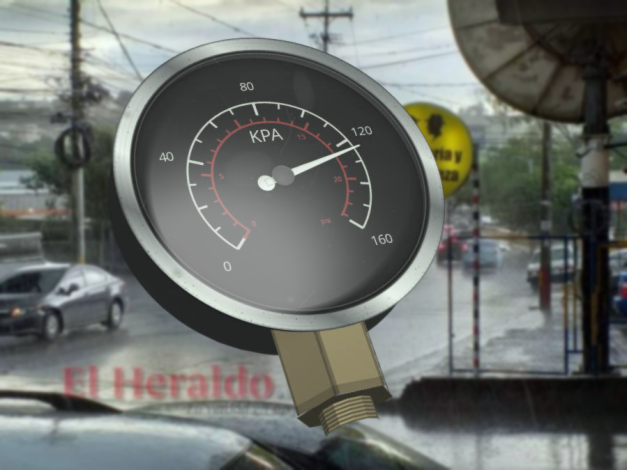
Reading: **125** kPa
